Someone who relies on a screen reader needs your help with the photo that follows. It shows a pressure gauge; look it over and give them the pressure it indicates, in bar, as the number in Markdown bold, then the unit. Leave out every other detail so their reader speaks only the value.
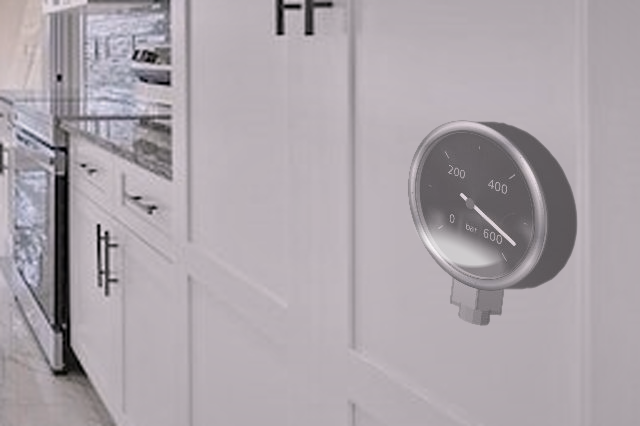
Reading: **550** bar
